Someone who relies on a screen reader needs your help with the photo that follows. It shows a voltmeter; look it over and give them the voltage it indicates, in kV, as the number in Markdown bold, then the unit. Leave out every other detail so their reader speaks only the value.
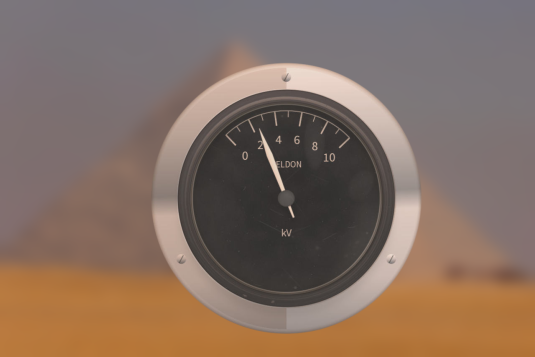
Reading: **2.5** kV
